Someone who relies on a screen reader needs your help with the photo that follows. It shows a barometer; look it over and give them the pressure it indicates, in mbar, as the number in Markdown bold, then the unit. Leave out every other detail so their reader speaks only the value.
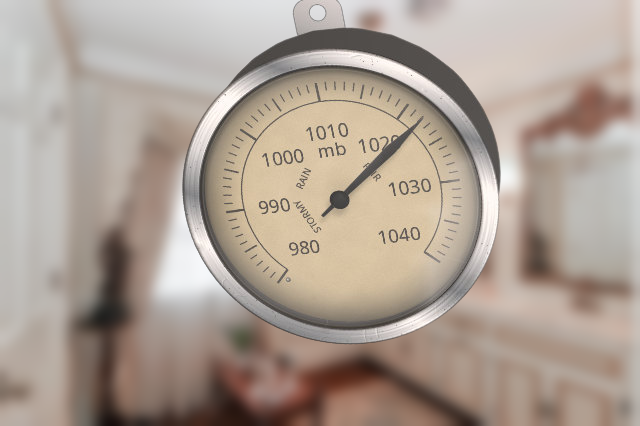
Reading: **1022** mbar
